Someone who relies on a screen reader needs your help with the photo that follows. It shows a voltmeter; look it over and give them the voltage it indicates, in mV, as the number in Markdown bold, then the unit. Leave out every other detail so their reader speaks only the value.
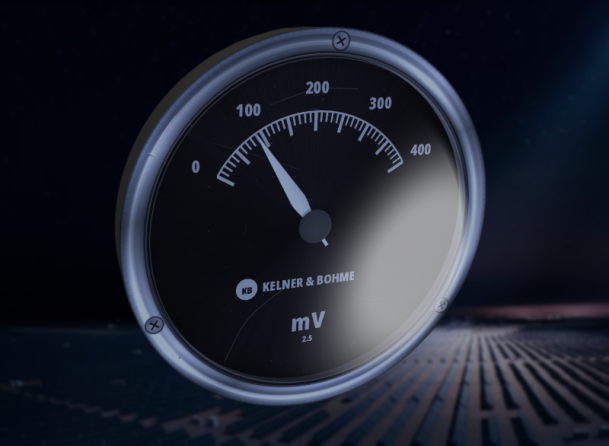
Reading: **90** mV
